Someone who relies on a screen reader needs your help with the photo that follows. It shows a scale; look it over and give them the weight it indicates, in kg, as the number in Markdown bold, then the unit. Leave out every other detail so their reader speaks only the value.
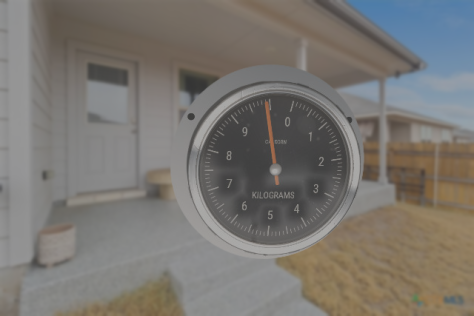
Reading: **9.9** kg
